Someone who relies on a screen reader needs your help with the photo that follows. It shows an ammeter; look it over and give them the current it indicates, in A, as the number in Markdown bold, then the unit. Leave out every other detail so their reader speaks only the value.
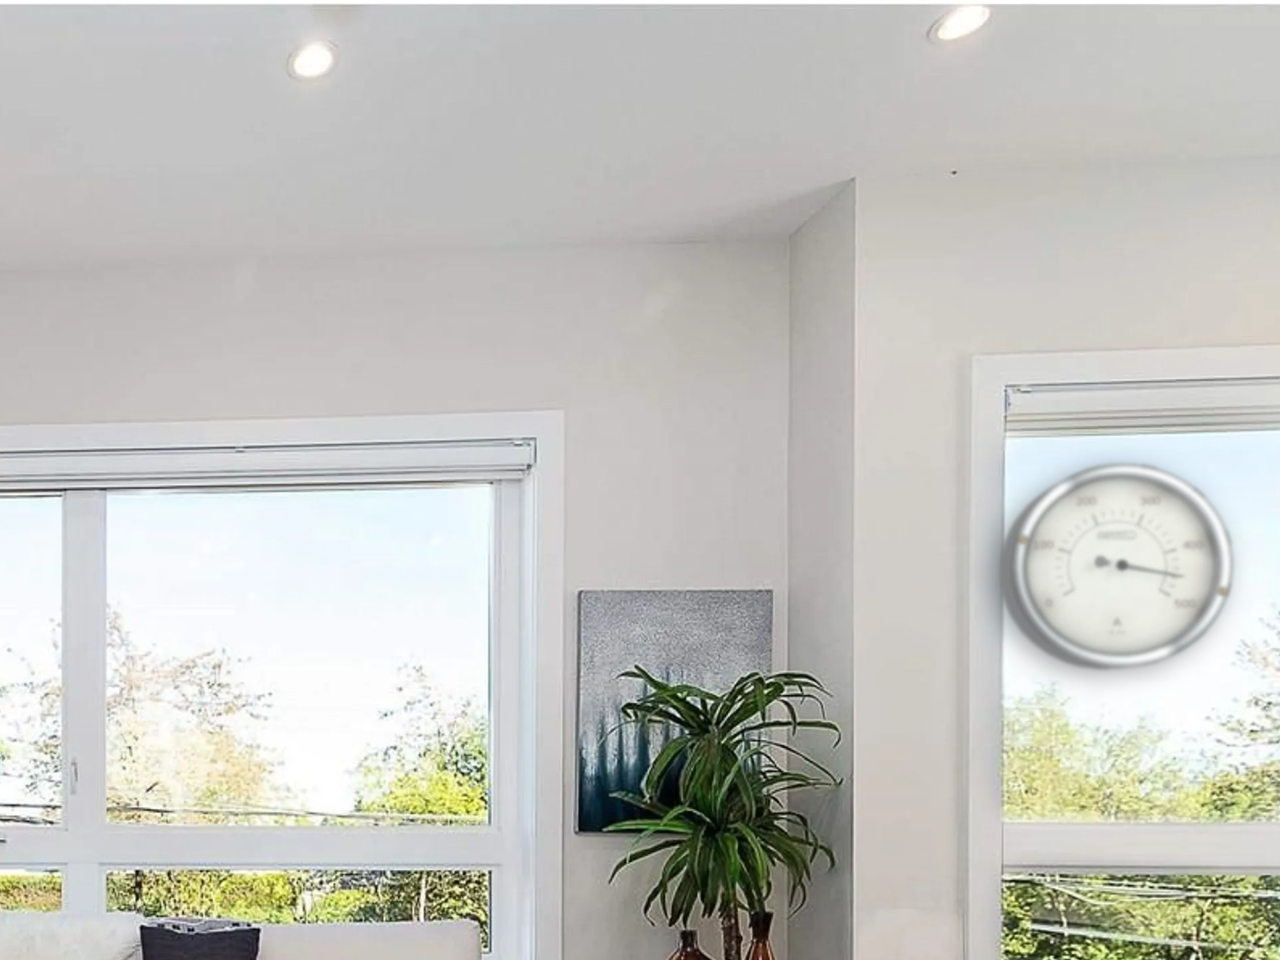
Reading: **460** A
